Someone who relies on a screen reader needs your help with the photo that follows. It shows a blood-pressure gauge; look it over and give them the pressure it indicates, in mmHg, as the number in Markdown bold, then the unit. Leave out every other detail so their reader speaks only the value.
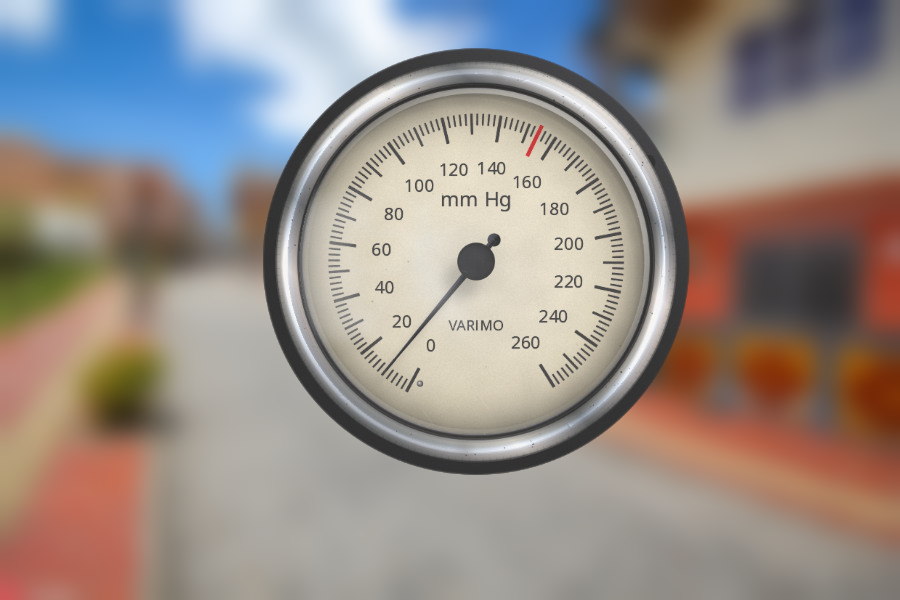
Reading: **10** mmHg
